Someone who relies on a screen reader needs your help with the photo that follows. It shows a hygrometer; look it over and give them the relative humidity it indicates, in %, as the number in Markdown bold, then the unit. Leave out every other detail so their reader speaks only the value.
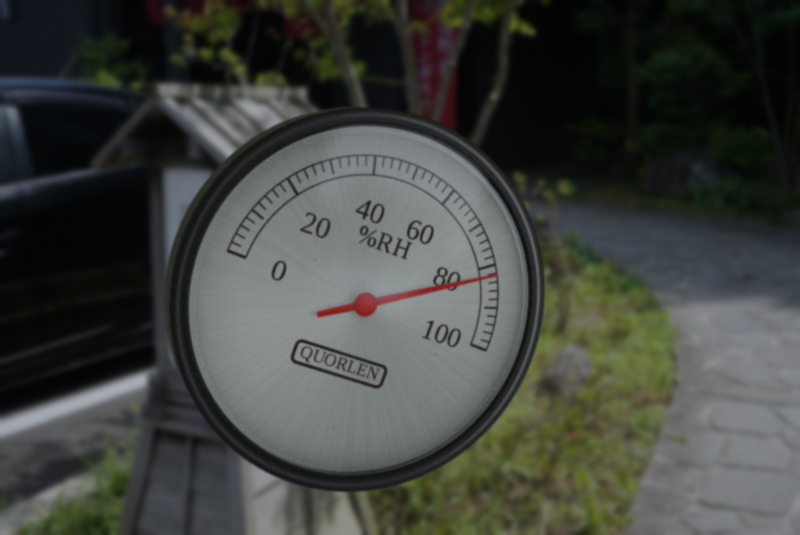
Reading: **82** %
